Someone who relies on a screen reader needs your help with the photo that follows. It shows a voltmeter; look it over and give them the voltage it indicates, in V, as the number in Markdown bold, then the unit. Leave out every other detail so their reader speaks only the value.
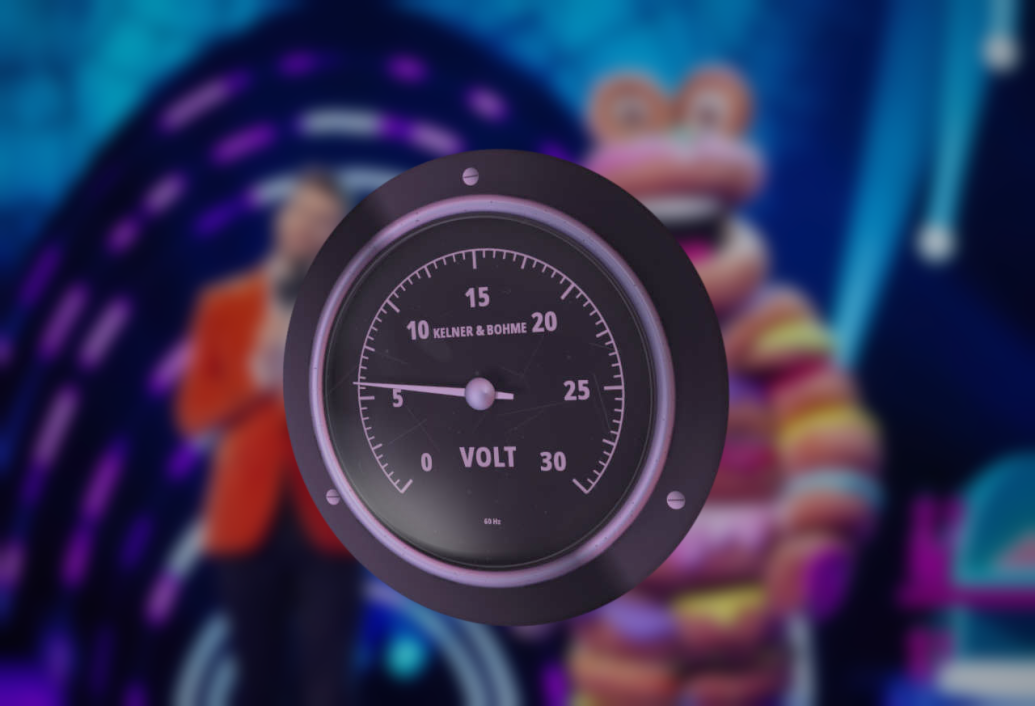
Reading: **5.75** V
